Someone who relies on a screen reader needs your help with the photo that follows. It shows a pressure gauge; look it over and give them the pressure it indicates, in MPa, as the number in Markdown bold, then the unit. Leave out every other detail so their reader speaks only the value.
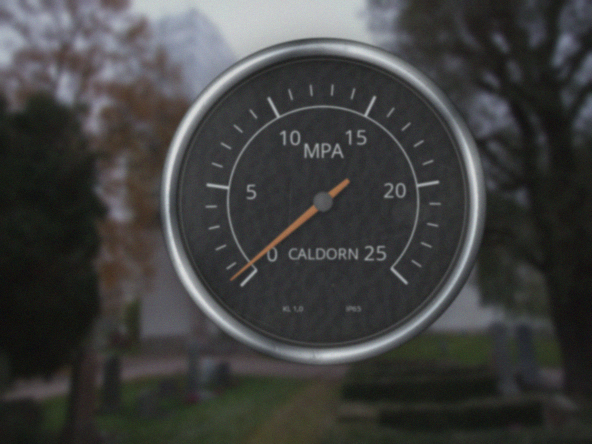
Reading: **0.5** MPa
